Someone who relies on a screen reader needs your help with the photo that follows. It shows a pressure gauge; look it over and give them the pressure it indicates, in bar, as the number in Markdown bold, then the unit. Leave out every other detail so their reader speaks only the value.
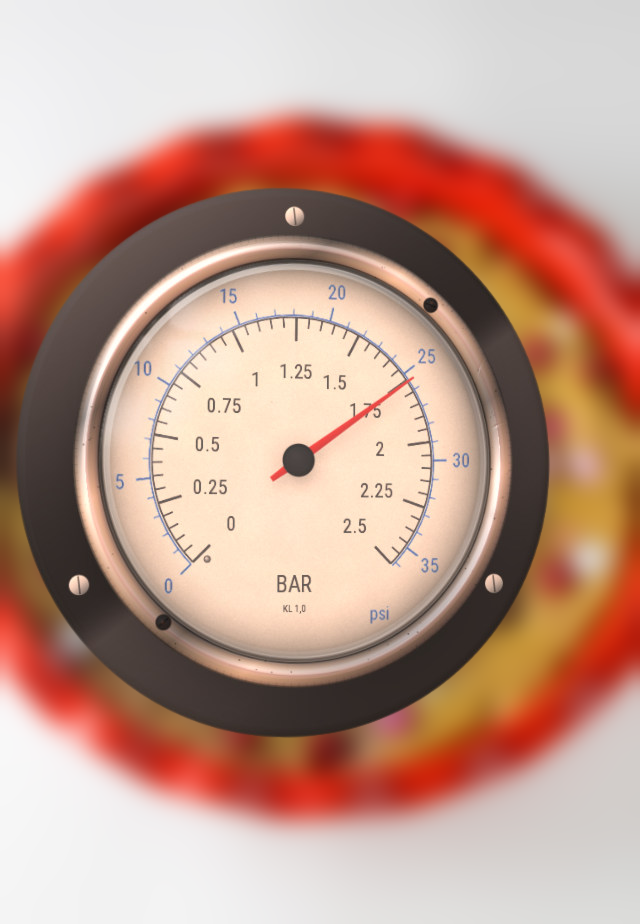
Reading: **1.75** bar
